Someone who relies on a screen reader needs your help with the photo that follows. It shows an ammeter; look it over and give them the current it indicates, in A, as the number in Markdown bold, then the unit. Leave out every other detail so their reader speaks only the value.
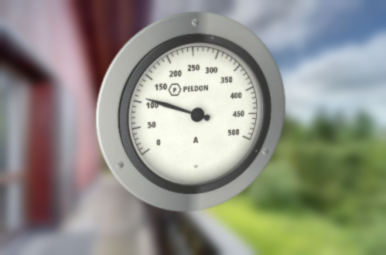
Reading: **110** A
